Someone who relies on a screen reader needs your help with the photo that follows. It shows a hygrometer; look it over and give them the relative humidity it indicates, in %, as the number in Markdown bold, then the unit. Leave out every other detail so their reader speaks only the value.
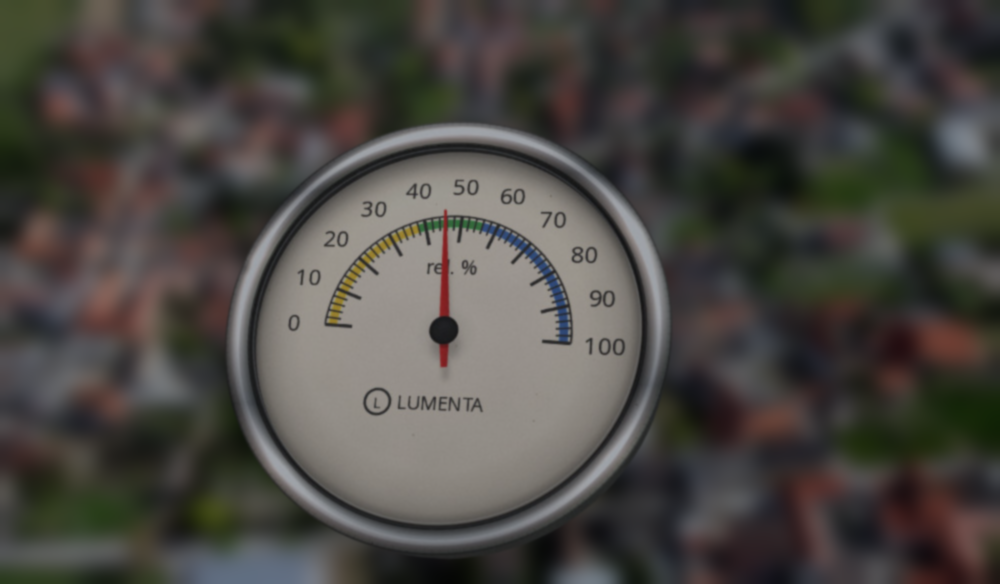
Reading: **46** %
